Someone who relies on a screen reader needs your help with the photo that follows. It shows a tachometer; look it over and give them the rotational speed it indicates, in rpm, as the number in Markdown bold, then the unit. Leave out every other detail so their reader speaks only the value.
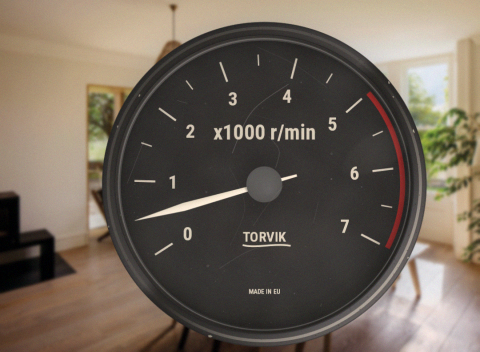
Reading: **500** rpm
